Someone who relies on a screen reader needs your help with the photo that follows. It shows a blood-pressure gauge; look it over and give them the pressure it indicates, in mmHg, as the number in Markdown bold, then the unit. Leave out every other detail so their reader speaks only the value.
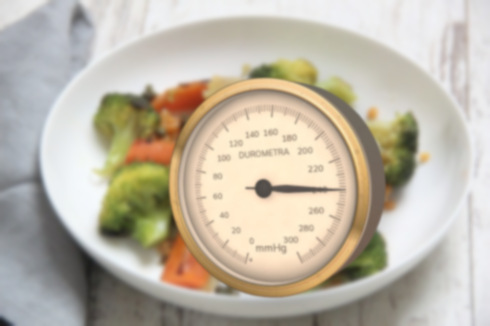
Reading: **240** mmHg
